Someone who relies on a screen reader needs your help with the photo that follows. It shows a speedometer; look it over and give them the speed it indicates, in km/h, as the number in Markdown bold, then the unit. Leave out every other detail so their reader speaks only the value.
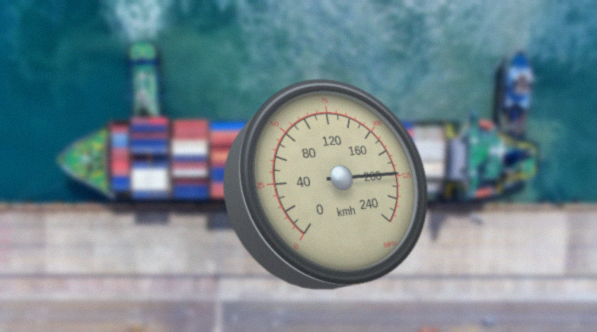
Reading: **200** km/h
